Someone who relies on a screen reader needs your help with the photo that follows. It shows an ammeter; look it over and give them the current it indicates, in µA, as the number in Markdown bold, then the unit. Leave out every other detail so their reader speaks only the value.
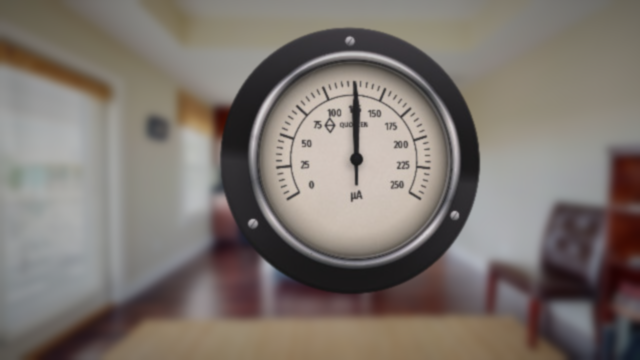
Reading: **125** µA
